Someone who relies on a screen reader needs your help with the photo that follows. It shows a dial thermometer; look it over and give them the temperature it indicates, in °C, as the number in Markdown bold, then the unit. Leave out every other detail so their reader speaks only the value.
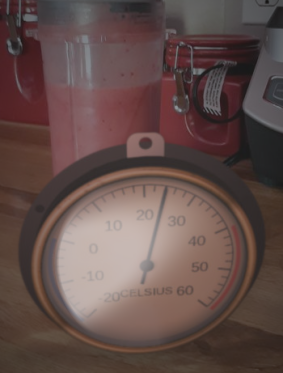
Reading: **24** °C
